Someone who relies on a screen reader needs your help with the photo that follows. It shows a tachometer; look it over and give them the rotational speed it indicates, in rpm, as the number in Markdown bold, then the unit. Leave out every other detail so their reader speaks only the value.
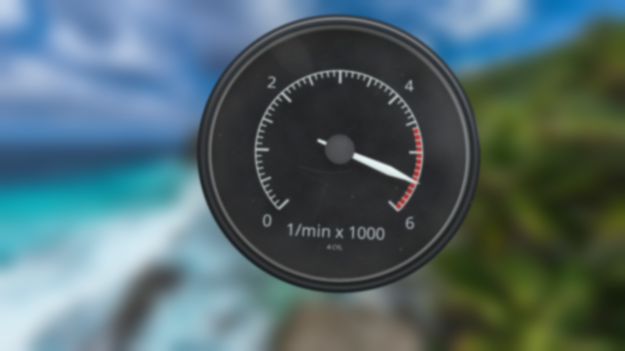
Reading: **5500** rpm
